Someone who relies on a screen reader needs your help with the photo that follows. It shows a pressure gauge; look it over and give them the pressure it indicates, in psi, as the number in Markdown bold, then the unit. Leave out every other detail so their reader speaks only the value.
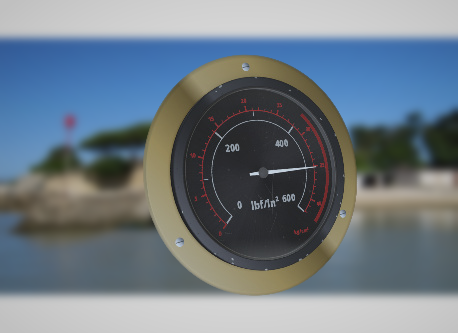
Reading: **500** psi
